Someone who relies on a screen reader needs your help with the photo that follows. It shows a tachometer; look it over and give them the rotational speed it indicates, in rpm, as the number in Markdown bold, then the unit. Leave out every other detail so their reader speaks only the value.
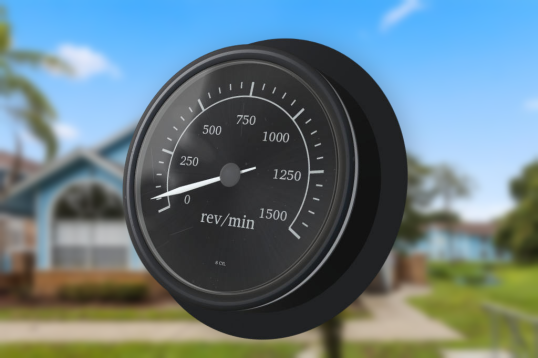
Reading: **50** rpm
